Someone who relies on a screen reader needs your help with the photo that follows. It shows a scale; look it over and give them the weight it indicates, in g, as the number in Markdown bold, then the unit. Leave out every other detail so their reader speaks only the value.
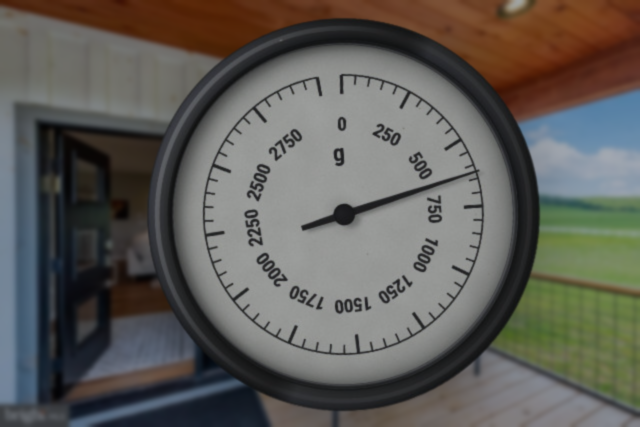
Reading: **625** g
